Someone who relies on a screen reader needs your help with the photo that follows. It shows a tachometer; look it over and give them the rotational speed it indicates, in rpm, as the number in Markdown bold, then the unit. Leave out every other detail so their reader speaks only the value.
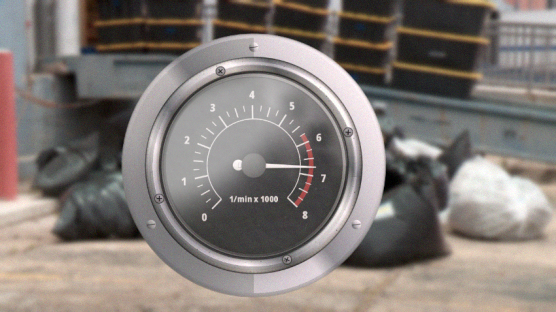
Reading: **6750** rpm
